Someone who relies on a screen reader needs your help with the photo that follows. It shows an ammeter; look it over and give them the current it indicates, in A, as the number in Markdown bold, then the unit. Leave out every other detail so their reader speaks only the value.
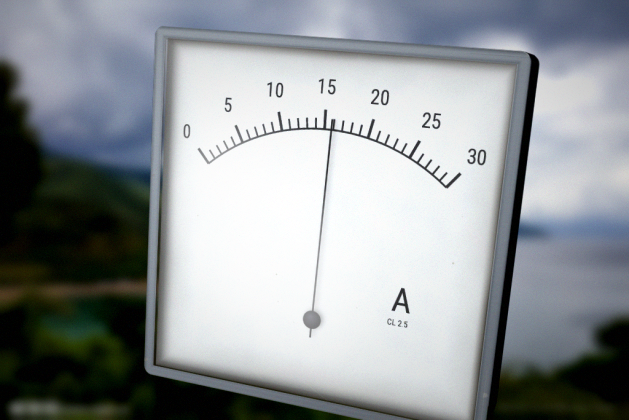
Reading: **16** A
